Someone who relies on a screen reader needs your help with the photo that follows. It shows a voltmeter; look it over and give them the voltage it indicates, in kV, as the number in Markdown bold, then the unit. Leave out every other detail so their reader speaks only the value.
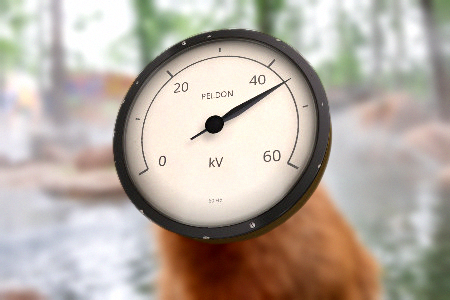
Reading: **45** kV
